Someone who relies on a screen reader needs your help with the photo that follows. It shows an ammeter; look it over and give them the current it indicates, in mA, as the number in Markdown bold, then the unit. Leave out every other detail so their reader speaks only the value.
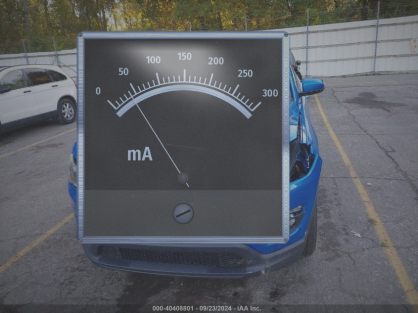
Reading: **40** mA
